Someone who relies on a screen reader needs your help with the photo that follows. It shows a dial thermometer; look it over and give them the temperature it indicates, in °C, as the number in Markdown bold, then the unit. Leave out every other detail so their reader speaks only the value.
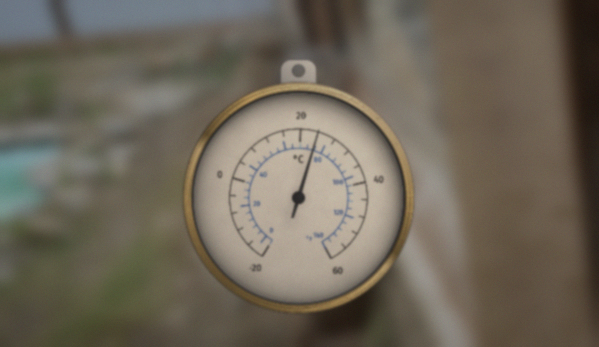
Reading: **24** °C
